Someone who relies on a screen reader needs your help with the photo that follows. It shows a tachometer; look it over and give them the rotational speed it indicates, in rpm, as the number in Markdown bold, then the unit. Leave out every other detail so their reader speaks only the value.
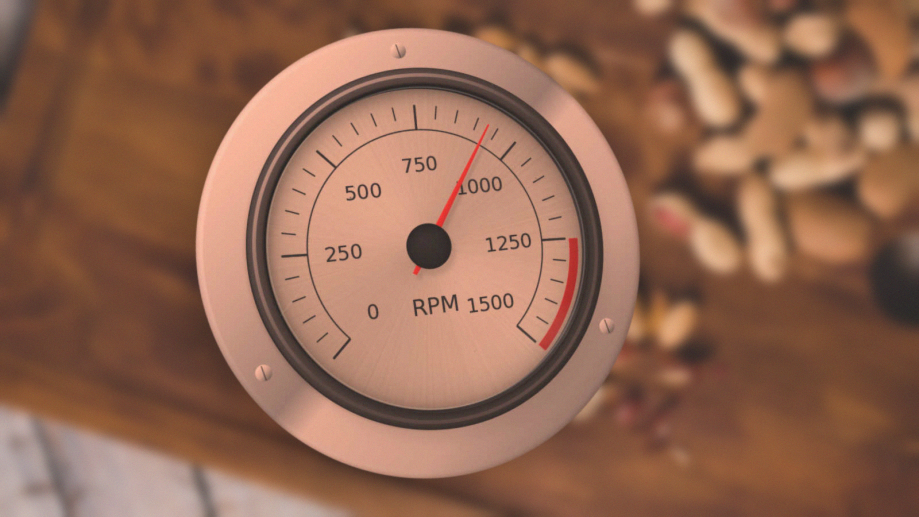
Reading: **925** rpm
